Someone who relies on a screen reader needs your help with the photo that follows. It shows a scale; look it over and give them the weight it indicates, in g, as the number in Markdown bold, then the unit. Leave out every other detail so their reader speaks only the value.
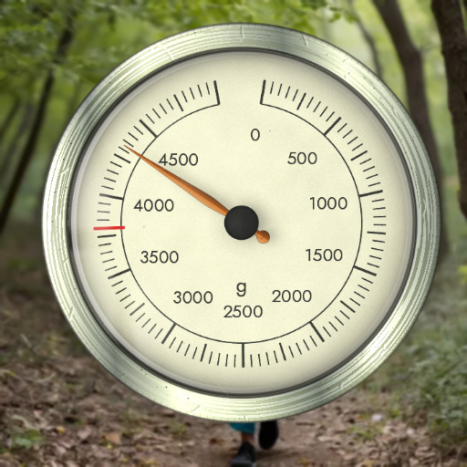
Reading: **4325** g
